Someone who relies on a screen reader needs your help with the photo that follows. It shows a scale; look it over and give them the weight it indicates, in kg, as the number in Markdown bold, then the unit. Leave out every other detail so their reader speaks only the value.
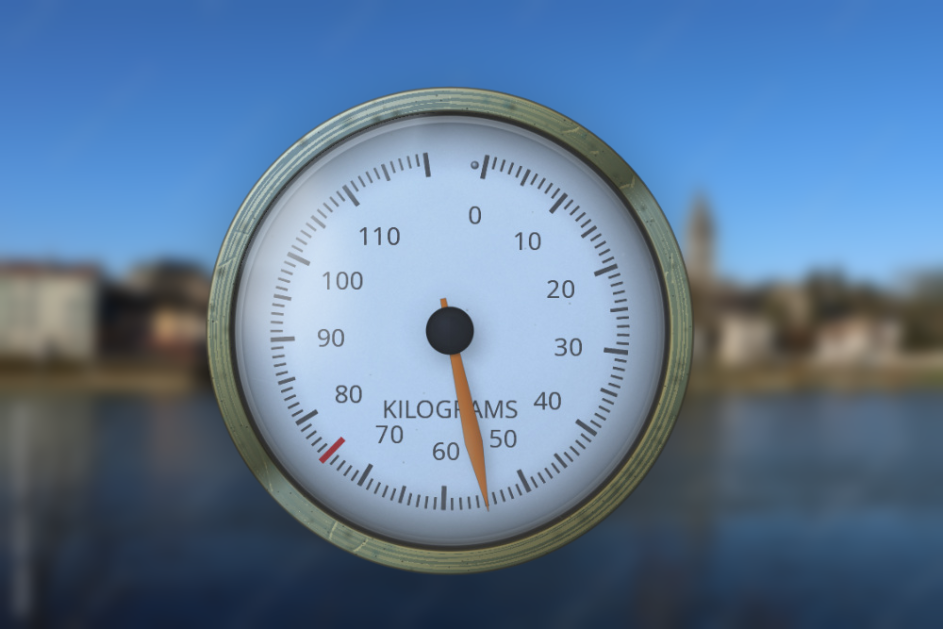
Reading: **55** kg
